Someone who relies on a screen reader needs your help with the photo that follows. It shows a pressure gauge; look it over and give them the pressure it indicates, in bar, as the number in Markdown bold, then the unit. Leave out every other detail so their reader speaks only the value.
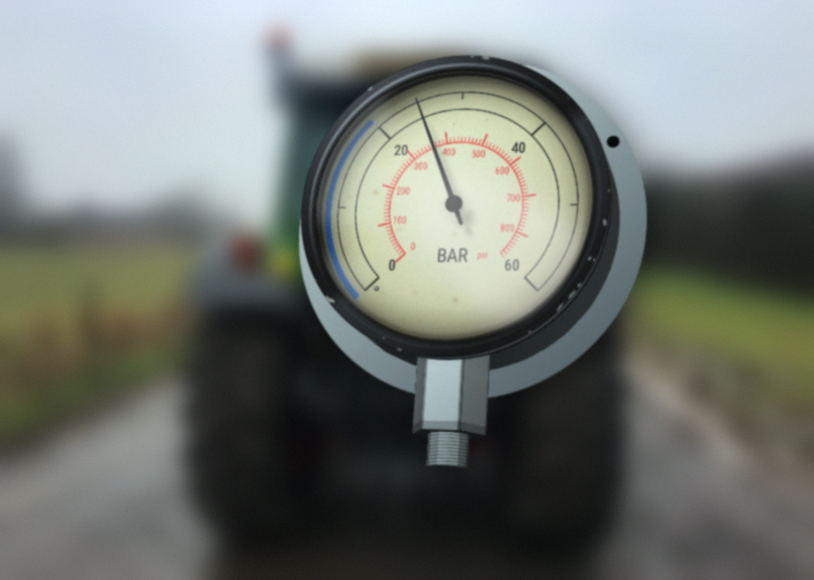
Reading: **25** bar
